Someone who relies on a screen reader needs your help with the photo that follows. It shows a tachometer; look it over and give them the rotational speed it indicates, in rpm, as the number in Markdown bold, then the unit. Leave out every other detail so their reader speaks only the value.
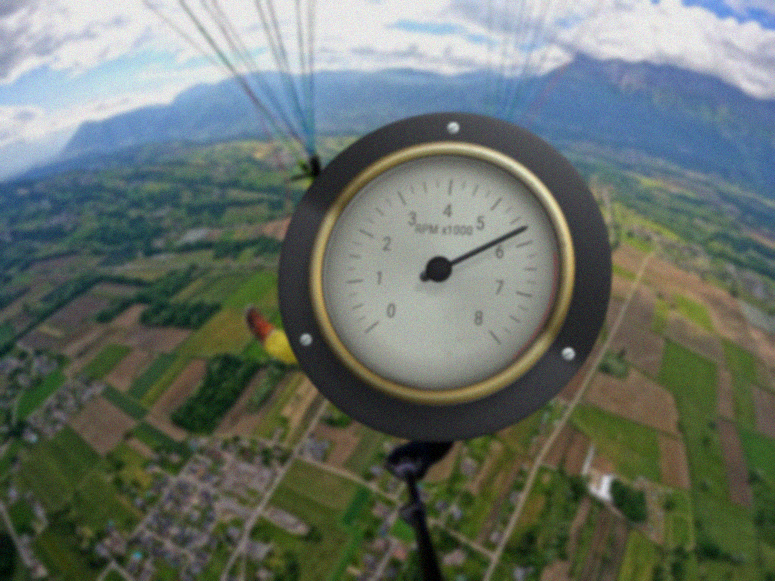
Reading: **5750** rpm
